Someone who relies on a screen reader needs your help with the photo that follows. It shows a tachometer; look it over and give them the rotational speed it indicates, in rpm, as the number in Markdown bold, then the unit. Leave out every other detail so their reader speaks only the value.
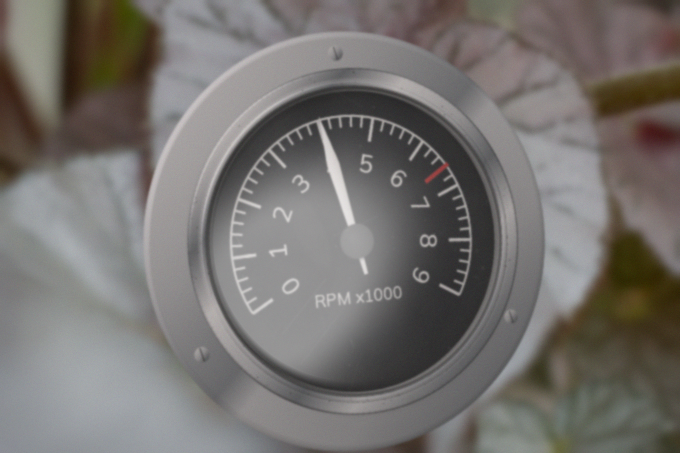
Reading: **4000** rpm
